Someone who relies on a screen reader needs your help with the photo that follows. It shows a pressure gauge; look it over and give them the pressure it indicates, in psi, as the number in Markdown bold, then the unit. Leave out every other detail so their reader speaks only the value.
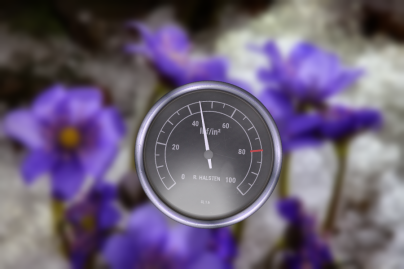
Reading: **45** psi
